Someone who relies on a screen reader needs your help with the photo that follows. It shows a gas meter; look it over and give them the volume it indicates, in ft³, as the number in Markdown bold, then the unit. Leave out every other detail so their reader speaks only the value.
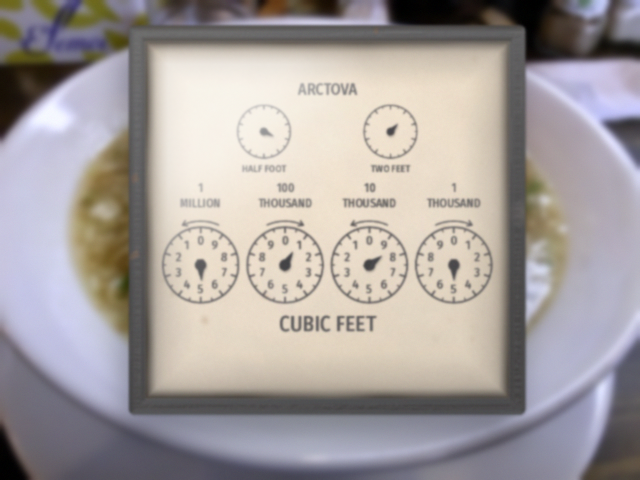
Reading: **508500** ft³
